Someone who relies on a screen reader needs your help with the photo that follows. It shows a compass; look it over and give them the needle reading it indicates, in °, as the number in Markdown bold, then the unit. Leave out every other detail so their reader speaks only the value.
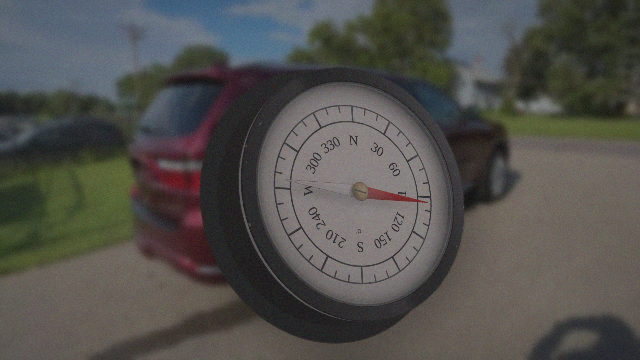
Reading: **95** °
